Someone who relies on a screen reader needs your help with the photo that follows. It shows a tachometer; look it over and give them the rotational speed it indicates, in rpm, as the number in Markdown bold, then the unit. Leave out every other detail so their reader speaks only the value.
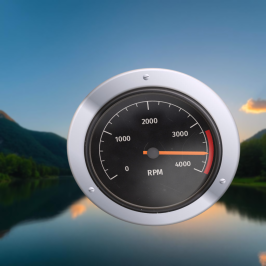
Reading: **3600** rpm
